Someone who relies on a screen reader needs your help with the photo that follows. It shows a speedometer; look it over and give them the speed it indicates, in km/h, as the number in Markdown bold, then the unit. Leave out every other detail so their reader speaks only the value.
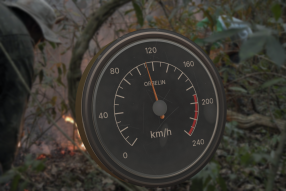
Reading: **110** km/h
